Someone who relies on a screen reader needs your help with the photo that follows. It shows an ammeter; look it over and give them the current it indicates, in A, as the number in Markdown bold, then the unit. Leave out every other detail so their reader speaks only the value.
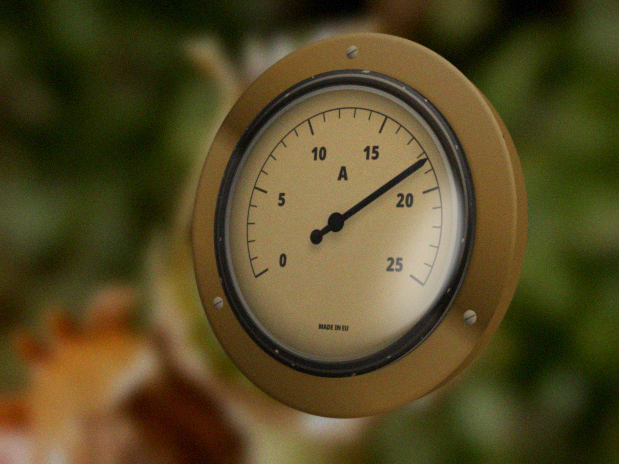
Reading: **18.5** A
